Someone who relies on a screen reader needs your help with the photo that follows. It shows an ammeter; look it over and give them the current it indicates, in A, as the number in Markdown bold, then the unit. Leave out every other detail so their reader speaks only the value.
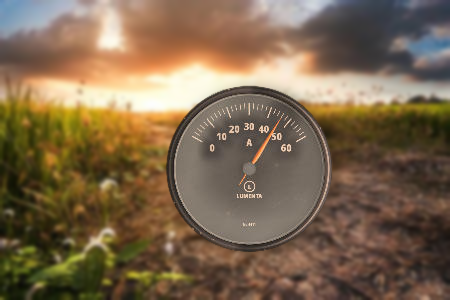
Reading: **46** A
